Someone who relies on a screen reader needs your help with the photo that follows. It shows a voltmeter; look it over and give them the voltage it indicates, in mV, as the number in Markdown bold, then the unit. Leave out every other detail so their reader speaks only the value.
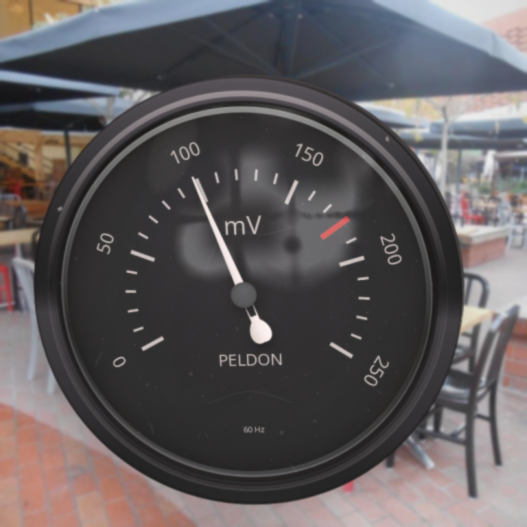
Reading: **100** mV
